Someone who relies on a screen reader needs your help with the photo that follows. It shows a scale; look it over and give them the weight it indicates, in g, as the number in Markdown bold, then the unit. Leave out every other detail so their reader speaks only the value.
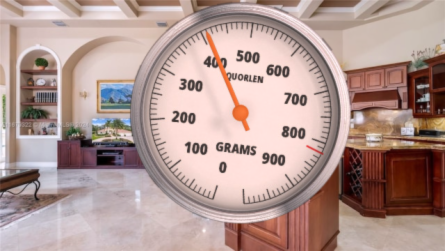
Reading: **410** g
